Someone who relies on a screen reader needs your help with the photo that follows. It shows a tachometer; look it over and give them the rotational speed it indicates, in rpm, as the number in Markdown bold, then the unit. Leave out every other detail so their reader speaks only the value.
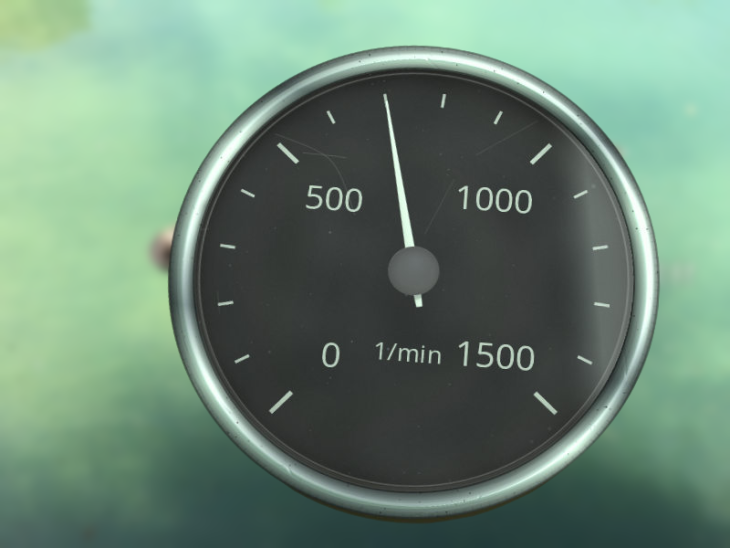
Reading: **700** rpm
